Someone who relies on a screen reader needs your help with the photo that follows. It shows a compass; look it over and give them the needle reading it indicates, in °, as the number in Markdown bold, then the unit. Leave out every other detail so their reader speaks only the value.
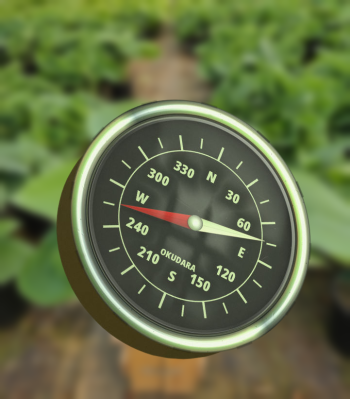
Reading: **255** °
